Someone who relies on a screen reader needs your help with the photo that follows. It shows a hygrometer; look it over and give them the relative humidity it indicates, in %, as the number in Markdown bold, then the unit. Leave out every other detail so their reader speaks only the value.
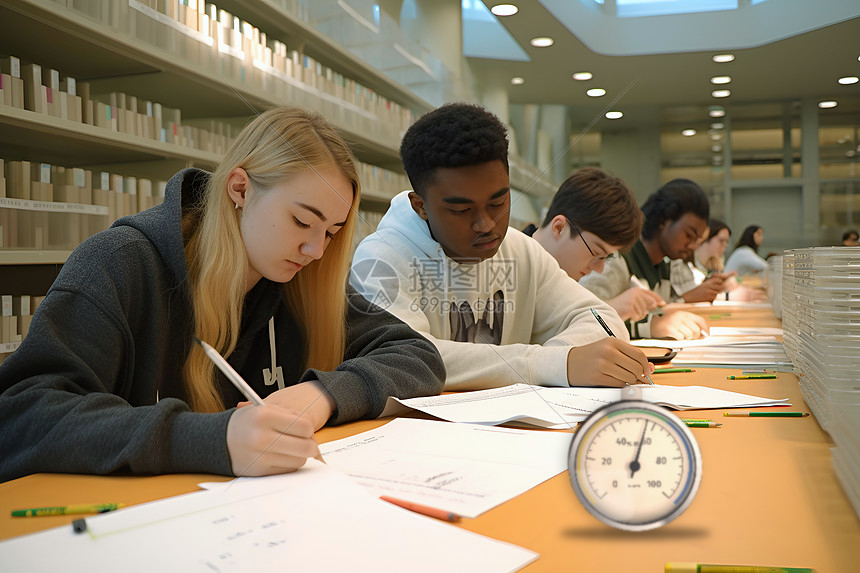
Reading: **56** %
